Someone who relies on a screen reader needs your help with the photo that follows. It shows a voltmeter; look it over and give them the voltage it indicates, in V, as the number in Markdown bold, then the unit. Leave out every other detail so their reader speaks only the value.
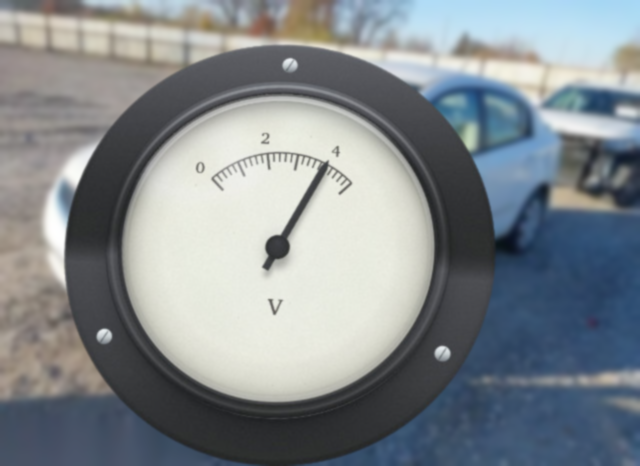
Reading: **4** V
